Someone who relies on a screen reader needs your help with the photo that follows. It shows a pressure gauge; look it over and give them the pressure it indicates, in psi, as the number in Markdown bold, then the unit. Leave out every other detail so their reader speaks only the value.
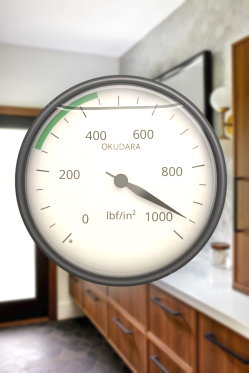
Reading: **950** psi
